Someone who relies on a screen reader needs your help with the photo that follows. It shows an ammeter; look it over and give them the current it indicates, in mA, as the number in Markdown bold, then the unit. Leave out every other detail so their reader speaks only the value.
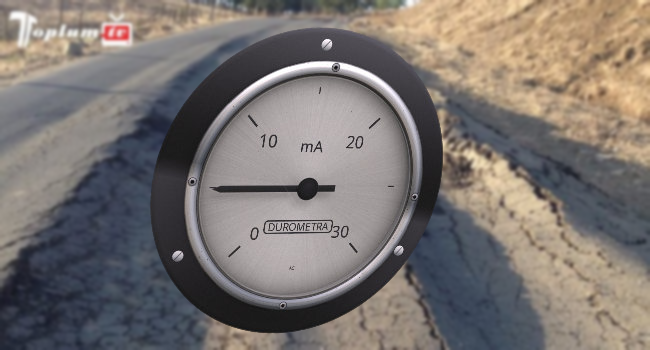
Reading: **5** mA
